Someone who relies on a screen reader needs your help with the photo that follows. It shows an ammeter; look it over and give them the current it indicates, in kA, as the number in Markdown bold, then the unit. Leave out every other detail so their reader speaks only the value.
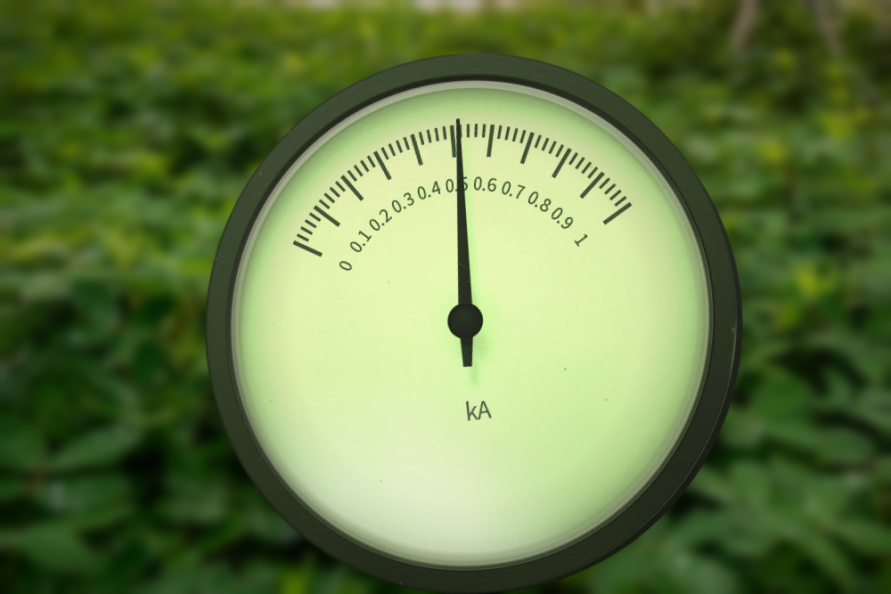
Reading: **0.52** kA
